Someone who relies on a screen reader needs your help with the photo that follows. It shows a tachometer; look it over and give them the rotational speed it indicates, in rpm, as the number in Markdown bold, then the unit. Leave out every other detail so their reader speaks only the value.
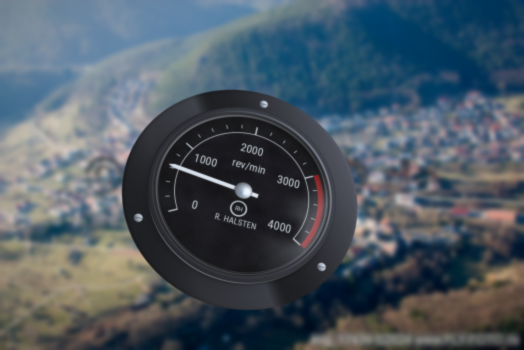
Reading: **600** rpm
